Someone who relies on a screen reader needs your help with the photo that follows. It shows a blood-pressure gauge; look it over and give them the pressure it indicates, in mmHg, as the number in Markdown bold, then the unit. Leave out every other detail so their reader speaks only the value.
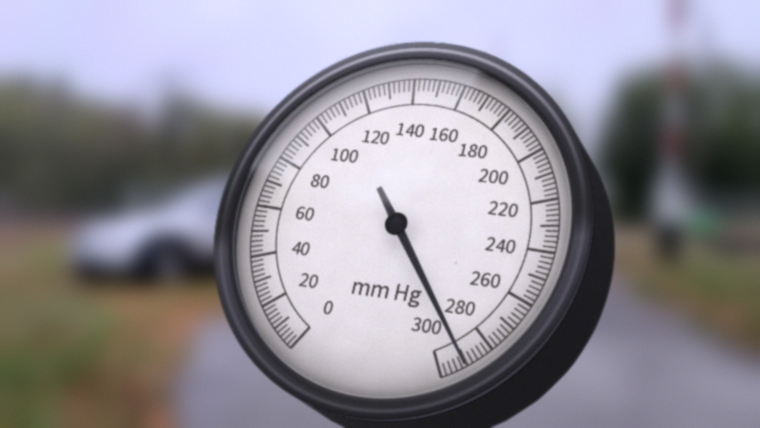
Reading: **290** mmHg
